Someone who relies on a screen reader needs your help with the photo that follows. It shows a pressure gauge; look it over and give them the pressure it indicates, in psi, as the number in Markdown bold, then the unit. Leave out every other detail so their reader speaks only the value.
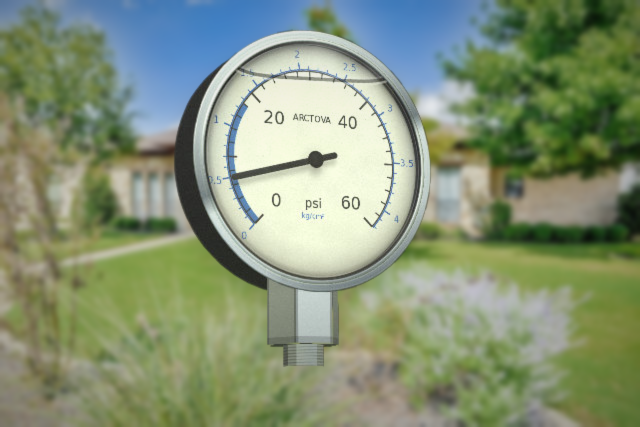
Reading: **7** psi
